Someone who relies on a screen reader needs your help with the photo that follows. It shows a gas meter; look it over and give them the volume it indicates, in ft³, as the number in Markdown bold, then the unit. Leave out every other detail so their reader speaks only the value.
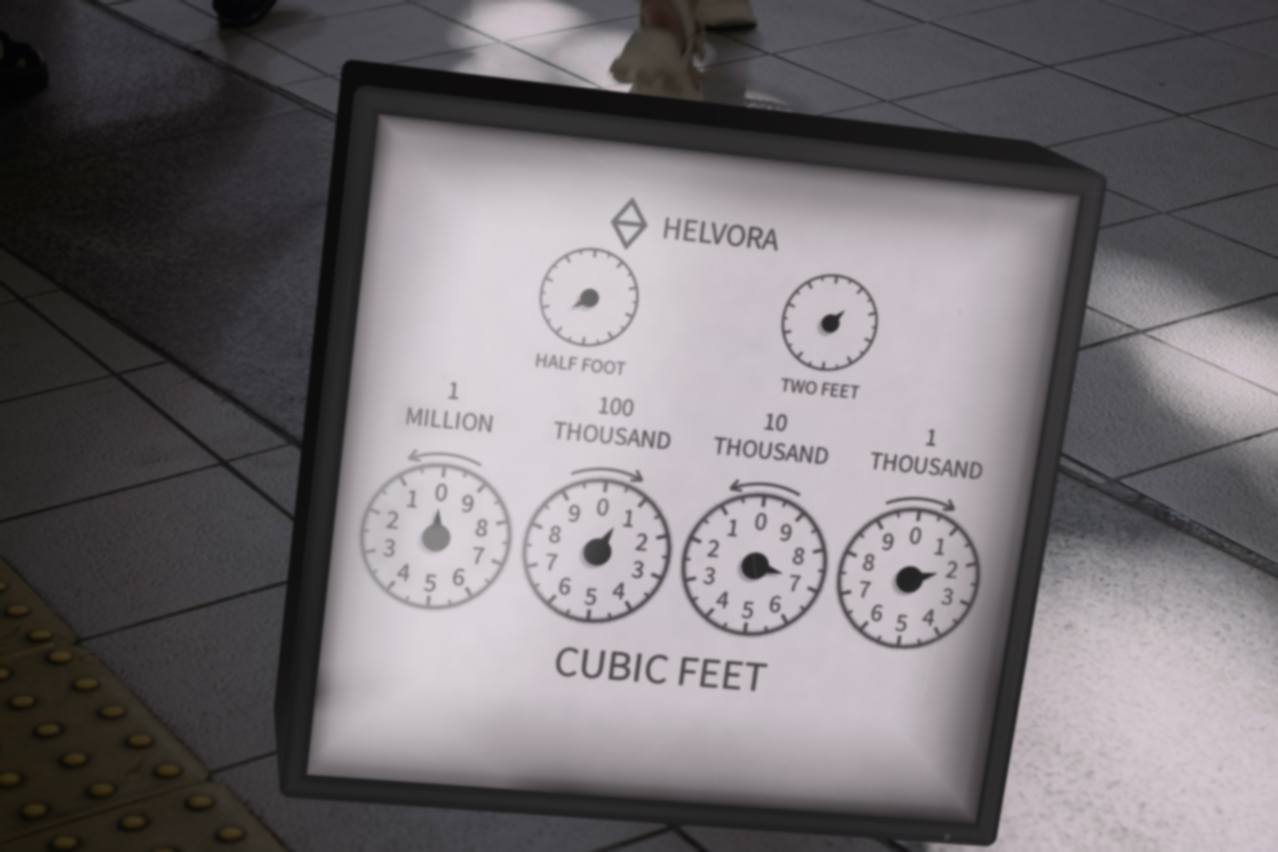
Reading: **7200** ft³
